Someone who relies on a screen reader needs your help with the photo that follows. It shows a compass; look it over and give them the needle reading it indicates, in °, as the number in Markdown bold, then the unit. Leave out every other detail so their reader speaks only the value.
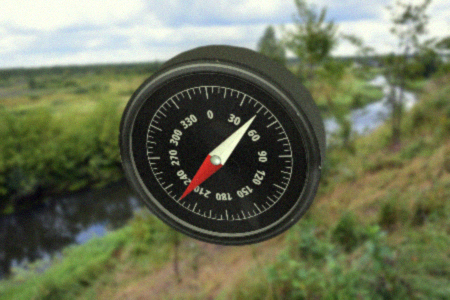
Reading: **225** °
